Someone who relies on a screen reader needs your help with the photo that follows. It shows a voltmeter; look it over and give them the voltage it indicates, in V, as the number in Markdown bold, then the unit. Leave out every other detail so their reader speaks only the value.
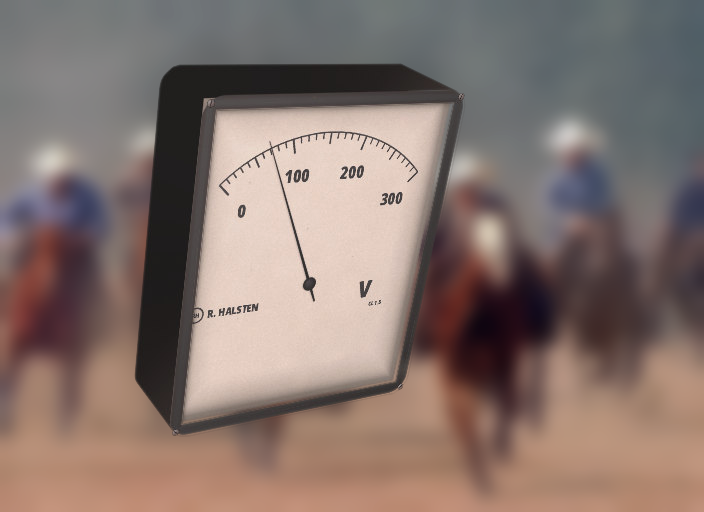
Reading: **70** V
